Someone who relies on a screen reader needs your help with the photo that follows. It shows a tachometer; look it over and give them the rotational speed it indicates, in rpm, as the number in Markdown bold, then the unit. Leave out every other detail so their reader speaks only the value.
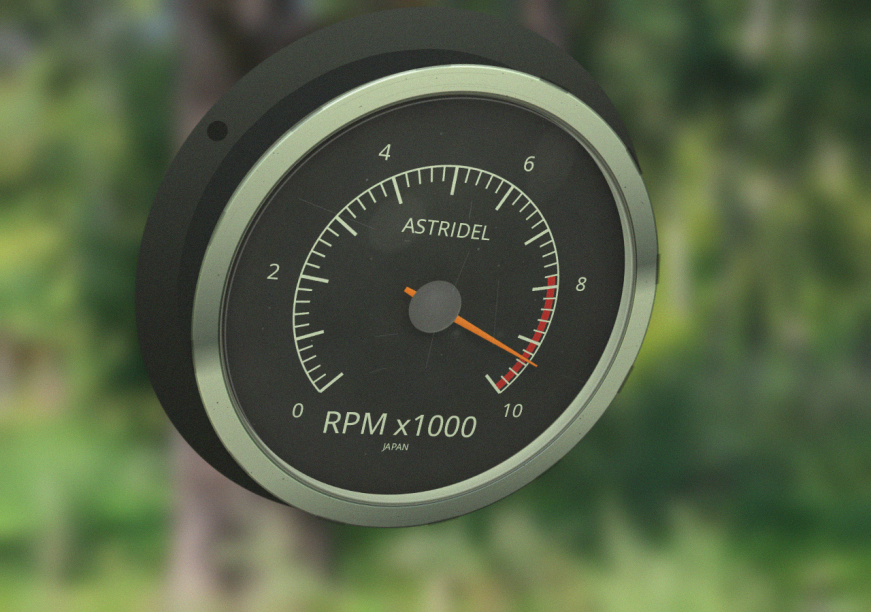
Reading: **9300** rpm
